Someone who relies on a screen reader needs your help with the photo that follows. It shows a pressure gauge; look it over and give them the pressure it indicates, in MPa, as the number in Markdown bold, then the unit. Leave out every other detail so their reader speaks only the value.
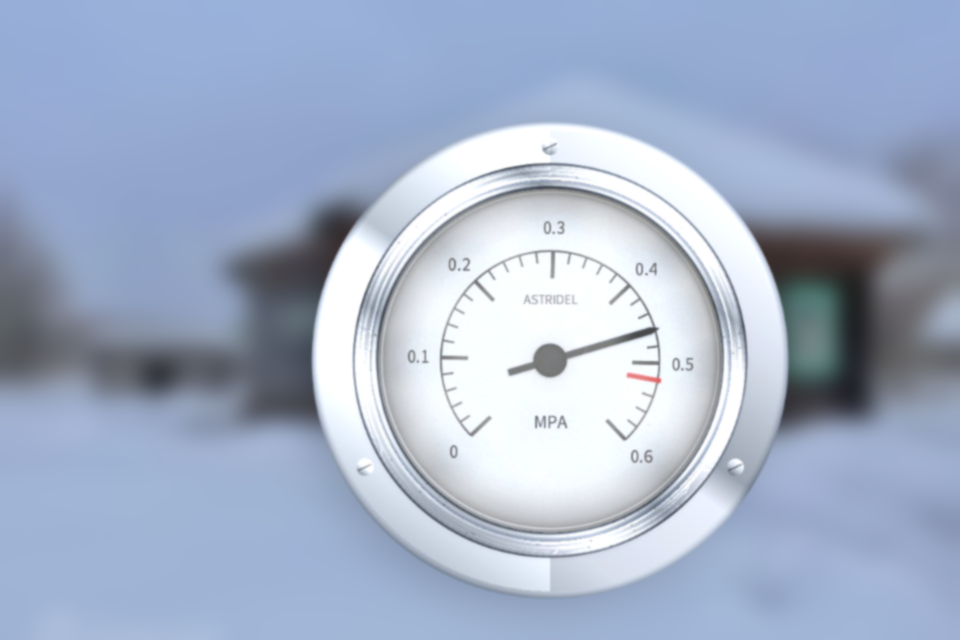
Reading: **0.46** MPa
